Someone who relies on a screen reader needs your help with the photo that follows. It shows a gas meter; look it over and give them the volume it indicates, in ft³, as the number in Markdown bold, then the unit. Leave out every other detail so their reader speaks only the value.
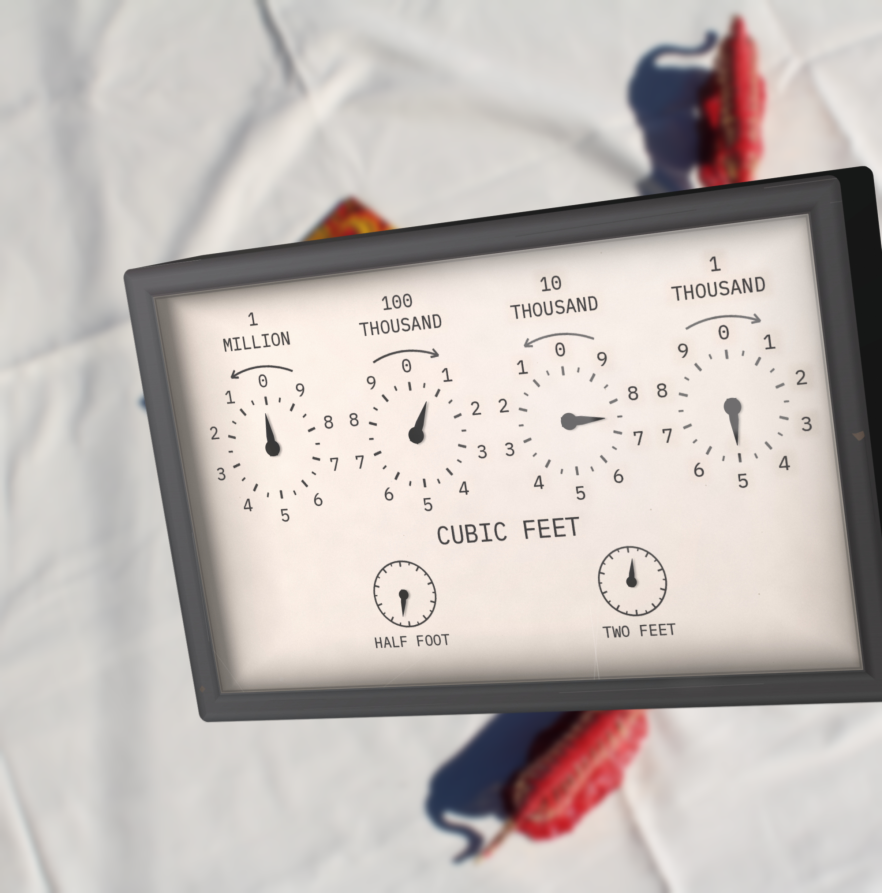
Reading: **7500** ft³
